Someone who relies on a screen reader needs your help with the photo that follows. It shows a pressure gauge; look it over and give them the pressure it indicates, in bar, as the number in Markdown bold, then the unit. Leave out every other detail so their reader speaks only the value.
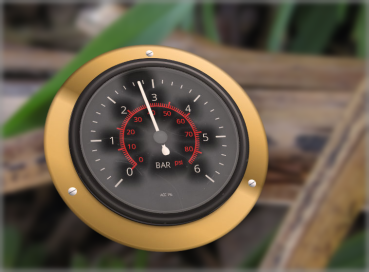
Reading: **2.7** bar
